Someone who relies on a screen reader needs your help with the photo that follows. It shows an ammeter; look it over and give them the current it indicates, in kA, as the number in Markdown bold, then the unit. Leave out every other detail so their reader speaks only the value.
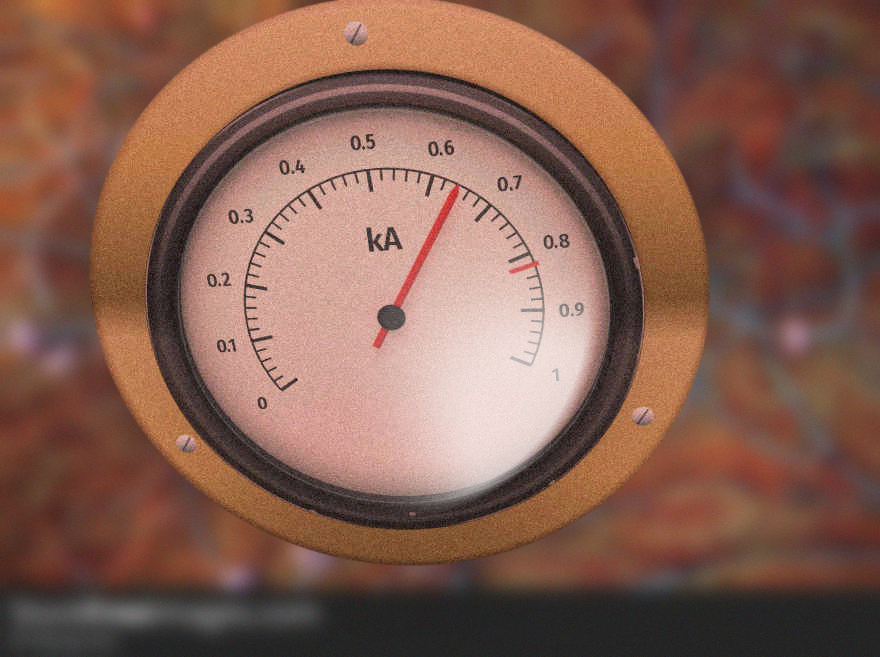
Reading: **0.64** kA
